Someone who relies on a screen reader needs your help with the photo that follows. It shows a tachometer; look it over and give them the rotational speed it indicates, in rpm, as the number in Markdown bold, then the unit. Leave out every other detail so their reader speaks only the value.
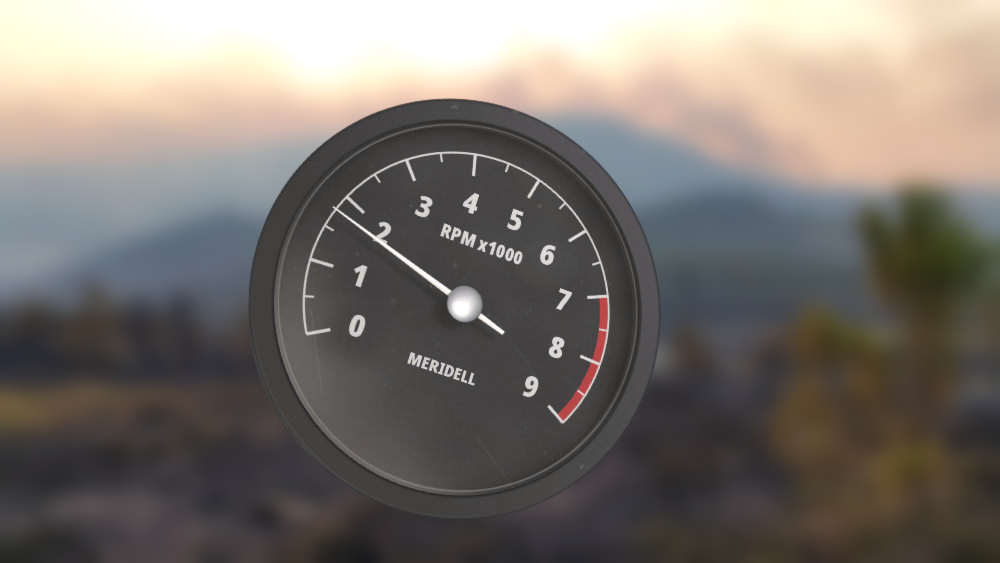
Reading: **1750** rpm
